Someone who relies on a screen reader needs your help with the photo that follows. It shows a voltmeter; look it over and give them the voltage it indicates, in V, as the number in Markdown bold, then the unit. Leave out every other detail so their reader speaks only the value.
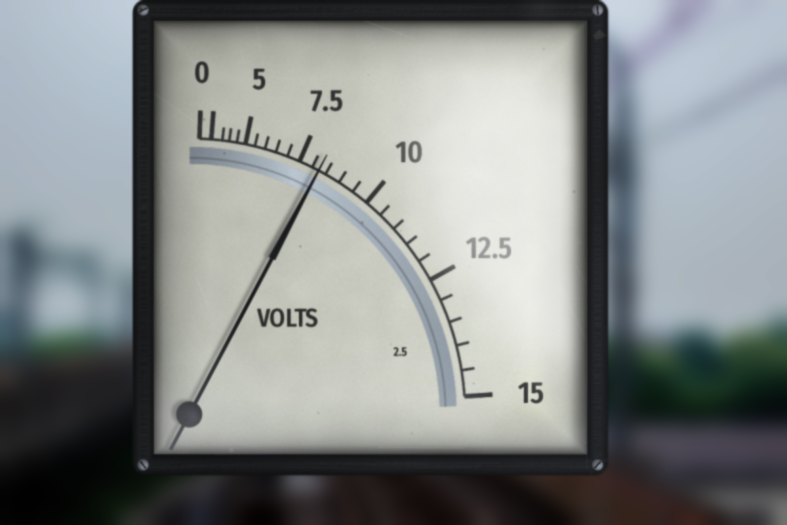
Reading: **8.25** V
